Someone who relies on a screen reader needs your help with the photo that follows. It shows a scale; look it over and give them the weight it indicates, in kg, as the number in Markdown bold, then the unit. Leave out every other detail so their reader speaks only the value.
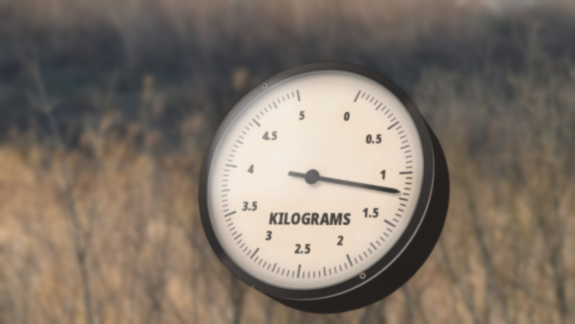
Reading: **1.2** kg
